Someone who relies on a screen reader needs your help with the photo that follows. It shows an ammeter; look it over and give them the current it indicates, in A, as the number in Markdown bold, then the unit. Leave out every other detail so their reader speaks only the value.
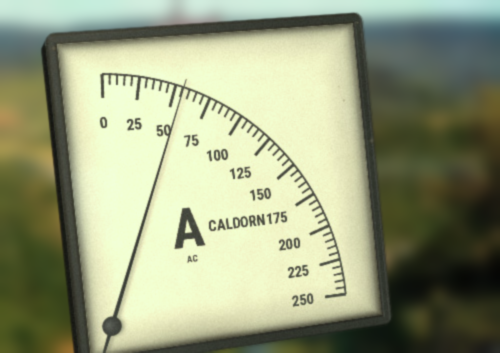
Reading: **55** A
